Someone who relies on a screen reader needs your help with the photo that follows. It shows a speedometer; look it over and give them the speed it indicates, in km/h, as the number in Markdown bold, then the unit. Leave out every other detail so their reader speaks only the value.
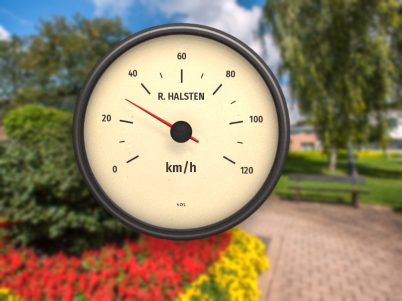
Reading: **30** km/h
